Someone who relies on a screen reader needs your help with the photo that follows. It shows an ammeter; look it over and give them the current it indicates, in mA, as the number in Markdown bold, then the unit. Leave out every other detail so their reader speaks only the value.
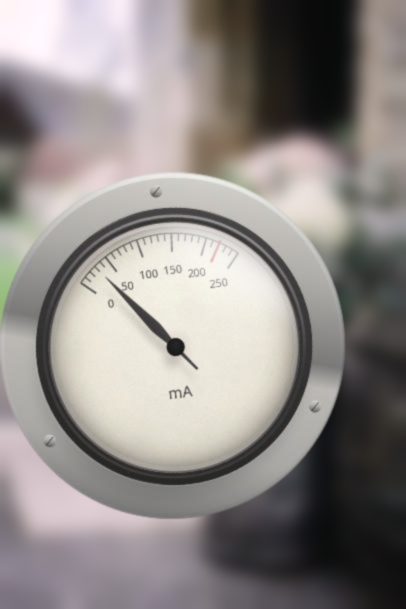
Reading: **30** mA
